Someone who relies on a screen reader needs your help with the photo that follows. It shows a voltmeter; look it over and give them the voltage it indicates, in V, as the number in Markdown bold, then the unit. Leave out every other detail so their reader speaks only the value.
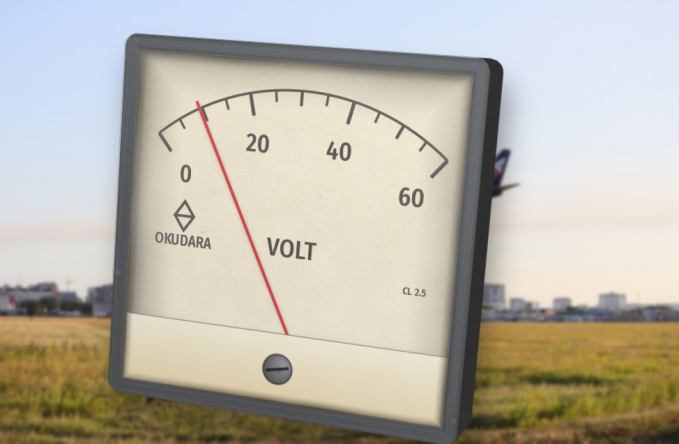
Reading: **10** V
